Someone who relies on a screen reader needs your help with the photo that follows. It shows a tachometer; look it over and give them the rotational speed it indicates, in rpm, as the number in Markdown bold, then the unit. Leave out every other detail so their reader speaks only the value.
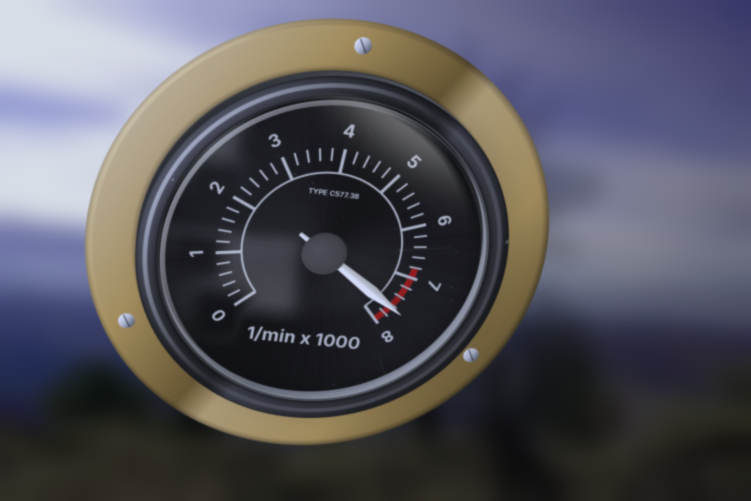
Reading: **7600** rpm
